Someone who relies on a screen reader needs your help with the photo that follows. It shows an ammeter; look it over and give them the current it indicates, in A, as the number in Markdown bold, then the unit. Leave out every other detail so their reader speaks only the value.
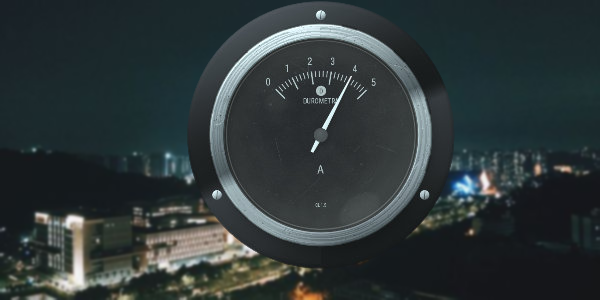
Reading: **4** A
